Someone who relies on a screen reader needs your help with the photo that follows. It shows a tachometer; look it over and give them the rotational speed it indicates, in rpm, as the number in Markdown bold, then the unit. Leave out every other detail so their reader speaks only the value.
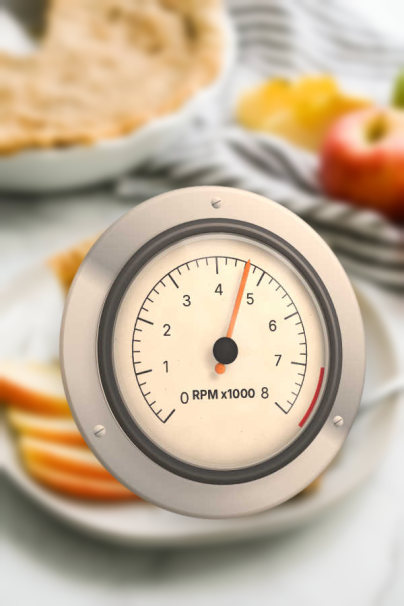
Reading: **4600** rpm
